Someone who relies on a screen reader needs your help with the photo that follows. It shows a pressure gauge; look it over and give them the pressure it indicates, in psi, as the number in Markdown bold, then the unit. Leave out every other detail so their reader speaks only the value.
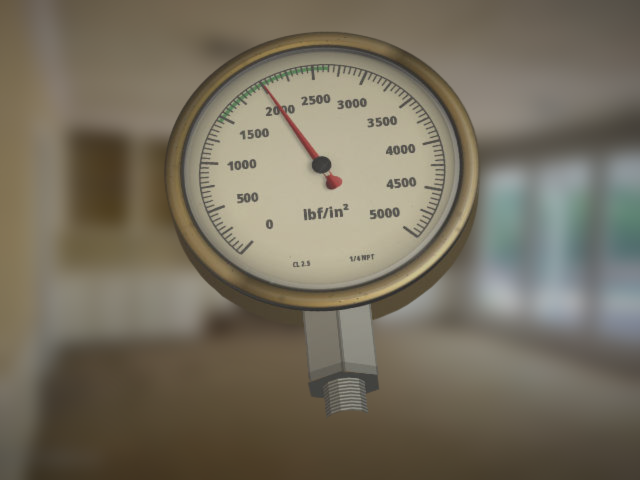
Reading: **2000** psi
